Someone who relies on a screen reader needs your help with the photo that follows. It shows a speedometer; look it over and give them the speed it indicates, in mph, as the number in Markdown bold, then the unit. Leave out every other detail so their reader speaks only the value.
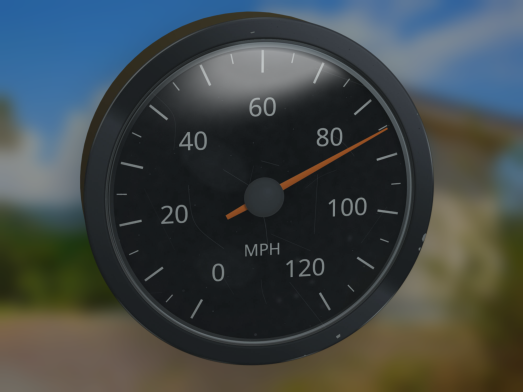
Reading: **85** mph
